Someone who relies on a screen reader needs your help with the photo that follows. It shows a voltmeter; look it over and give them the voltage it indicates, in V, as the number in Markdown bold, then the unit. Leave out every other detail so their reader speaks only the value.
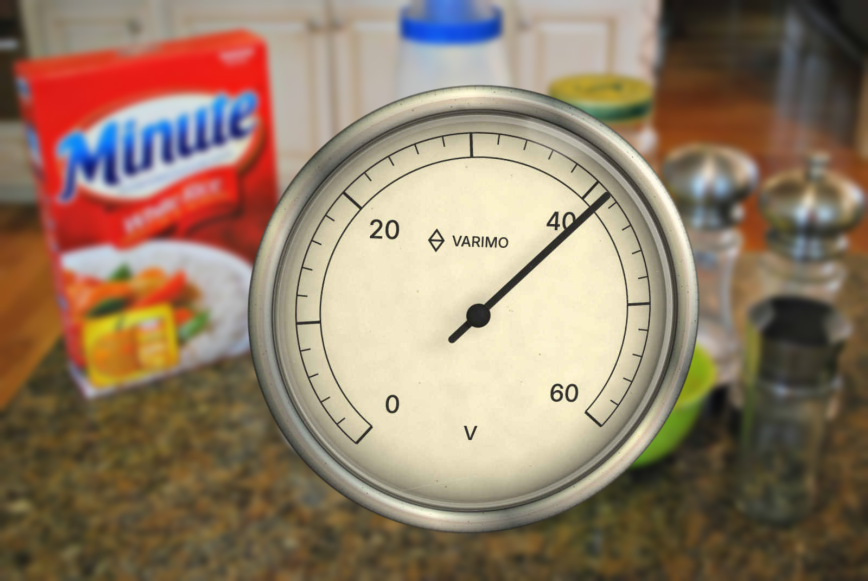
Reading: **41** V
